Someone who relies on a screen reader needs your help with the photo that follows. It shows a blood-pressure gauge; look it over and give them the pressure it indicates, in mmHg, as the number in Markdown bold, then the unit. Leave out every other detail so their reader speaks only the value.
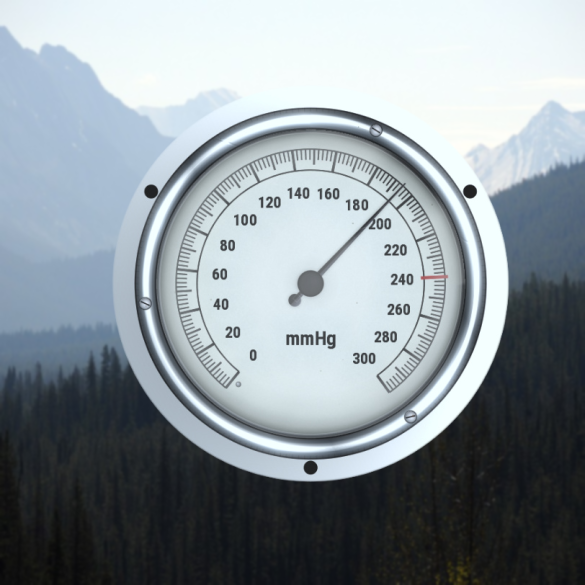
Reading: **194** mmHg
